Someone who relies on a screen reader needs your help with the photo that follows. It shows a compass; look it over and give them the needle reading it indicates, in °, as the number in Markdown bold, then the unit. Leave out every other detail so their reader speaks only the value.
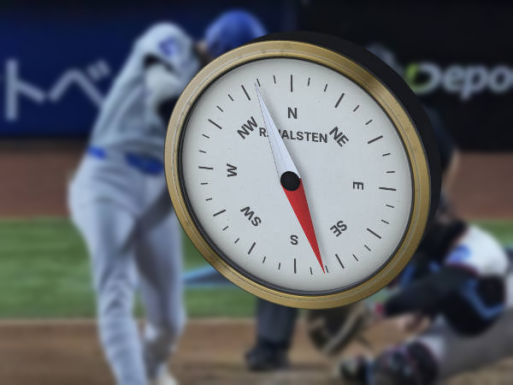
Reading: **160** °
